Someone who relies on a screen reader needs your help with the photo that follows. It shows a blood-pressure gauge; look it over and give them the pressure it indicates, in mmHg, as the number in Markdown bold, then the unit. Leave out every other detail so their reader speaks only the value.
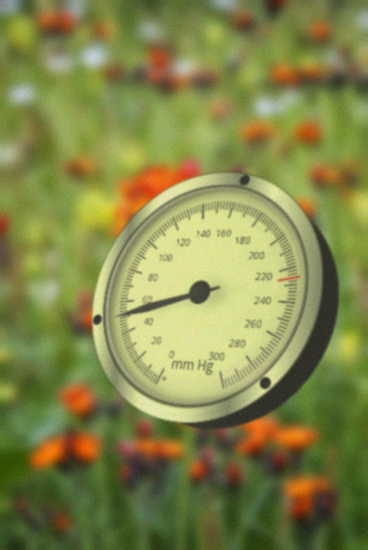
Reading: **50** mmHg
